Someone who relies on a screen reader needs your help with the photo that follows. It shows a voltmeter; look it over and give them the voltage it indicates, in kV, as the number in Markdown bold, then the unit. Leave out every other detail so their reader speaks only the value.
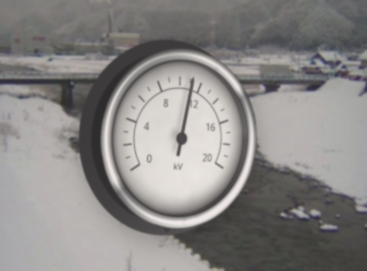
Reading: **11** kV
